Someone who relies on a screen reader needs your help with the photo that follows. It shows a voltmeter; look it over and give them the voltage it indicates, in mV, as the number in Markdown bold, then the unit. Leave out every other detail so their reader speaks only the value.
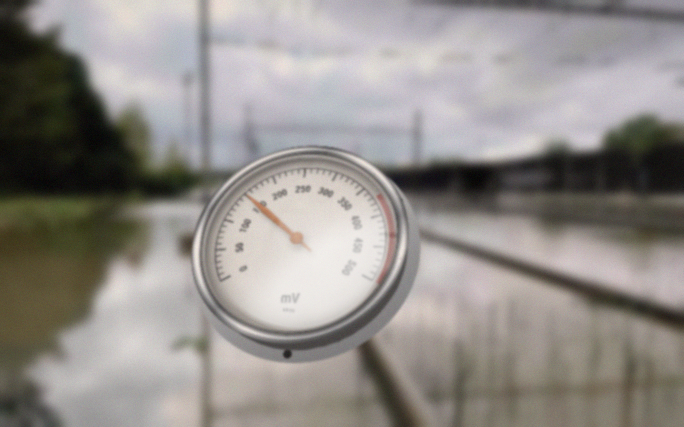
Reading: **150** mV
